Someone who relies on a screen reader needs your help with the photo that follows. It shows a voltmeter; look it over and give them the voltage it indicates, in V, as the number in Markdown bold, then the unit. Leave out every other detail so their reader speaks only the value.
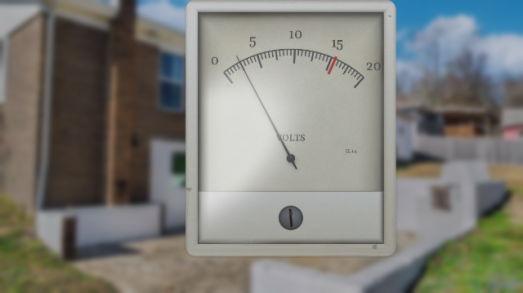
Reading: **2.5** V
